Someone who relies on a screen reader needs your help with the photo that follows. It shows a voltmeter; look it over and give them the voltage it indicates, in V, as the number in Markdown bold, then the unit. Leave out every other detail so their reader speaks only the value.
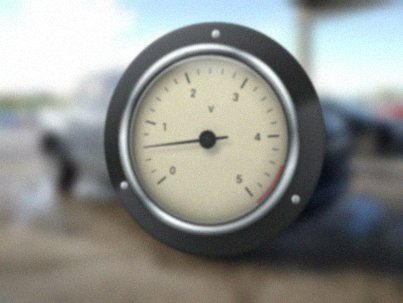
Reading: **0.6** V
